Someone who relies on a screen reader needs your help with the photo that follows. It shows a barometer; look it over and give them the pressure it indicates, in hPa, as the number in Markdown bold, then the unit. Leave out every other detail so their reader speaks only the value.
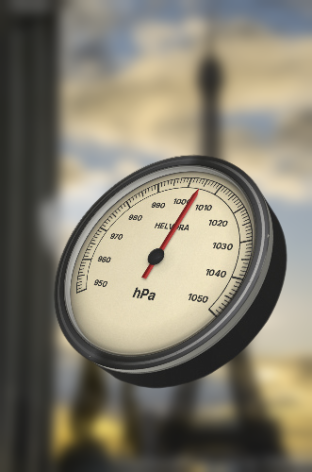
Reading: **1005** hPa
